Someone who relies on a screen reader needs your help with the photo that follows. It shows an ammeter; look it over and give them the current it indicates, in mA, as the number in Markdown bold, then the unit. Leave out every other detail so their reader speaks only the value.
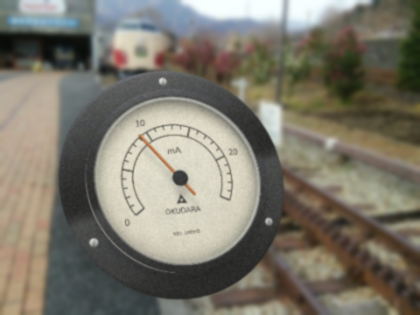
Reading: **9** mA
